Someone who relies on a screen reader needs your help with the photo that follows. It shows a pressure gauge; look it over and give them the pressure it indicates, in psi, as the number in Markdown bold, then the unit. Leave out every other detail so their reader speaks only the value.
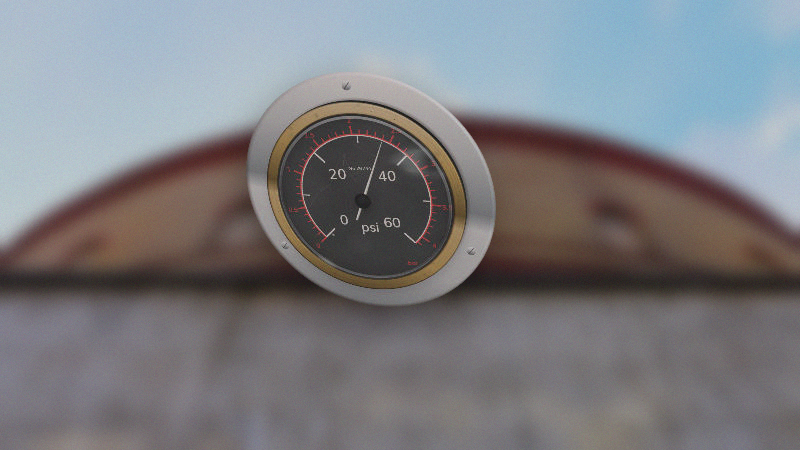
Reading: **35** psi
